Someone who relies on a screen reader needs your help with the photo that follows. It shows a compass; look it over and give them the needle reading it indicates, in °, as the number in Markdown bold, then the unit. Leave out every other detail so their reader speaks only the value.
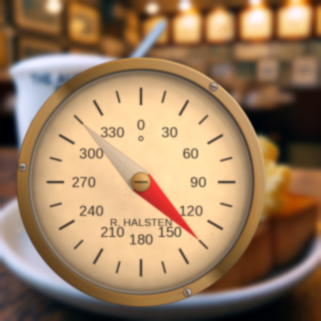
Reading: **135** °
